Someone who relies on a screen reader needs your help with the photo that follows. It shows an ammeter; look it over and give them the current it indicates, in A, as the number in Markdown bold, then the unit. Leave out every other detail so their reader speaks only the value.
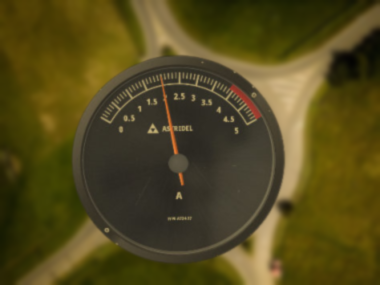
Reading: **2** A
